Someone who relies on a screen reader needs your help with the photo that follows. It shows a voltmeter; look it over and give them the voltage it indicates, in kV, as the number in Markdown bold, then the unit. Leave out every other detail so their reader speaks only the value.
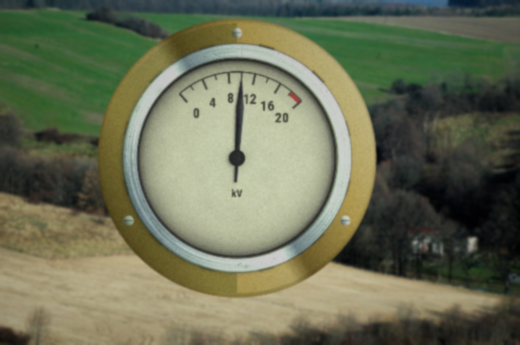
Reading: **10** kV
